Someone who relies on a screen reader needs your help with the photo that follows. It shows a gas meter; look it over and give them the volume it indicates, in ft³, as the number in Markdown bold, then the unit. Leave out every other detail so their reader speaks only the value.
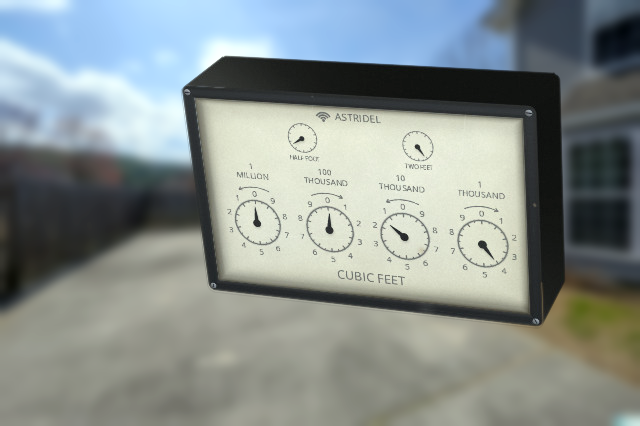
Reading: **1400** ft³
